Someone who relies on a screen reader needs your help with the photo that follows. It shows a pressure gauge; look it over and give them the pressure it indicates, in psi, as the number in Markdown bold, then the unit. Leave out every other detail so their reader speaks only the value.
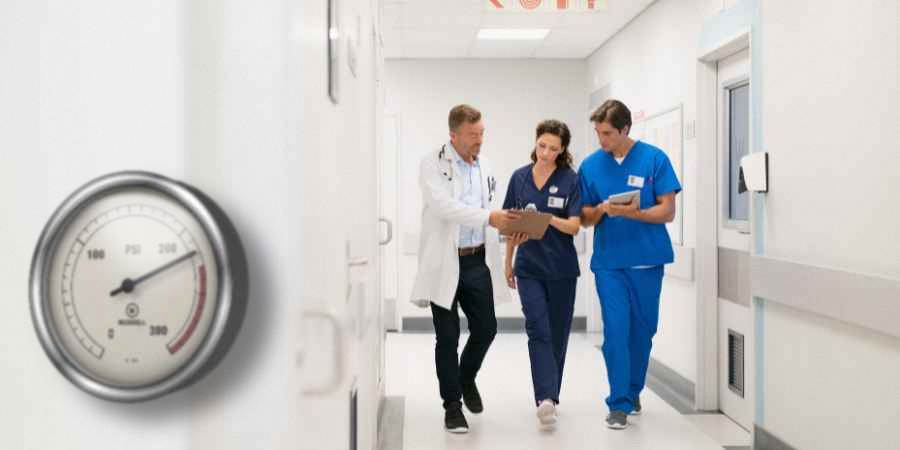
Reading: **220** psi
